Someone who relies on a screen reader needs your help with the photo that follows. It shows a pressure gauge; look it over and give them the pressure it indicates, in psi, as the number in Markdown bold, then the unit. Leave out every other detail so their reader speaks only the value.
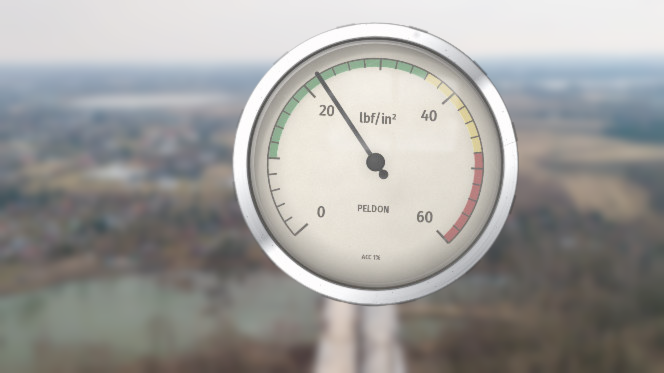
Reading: **22** psi
